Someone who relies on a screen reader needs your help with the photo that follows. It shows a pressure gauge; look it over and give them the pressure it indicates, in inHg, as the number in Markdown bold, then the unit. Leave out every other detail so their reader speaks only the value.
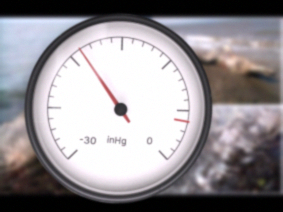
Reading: **-19** inHg
